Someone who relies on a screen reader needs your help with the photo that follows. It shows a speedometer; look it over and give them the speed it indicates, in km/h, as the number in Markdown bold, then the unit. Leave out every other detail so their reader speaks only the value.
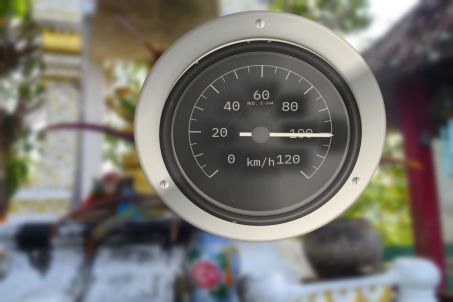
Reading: **100** km/h
